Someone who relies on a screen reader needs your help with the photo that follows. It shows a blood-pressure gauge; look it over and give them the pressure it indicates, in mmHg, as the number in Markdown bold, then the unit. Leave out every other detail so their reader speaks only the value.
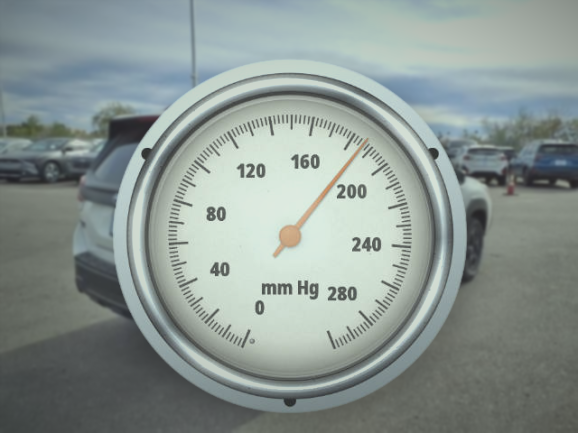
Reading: **186** mmHg
